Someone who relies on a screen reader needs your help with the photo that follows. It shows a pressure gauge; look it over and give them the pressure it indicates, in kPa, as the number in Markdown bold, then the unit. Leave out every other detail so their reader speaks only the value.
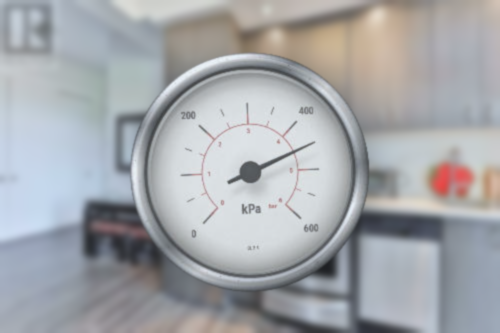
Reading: **450** kPa
